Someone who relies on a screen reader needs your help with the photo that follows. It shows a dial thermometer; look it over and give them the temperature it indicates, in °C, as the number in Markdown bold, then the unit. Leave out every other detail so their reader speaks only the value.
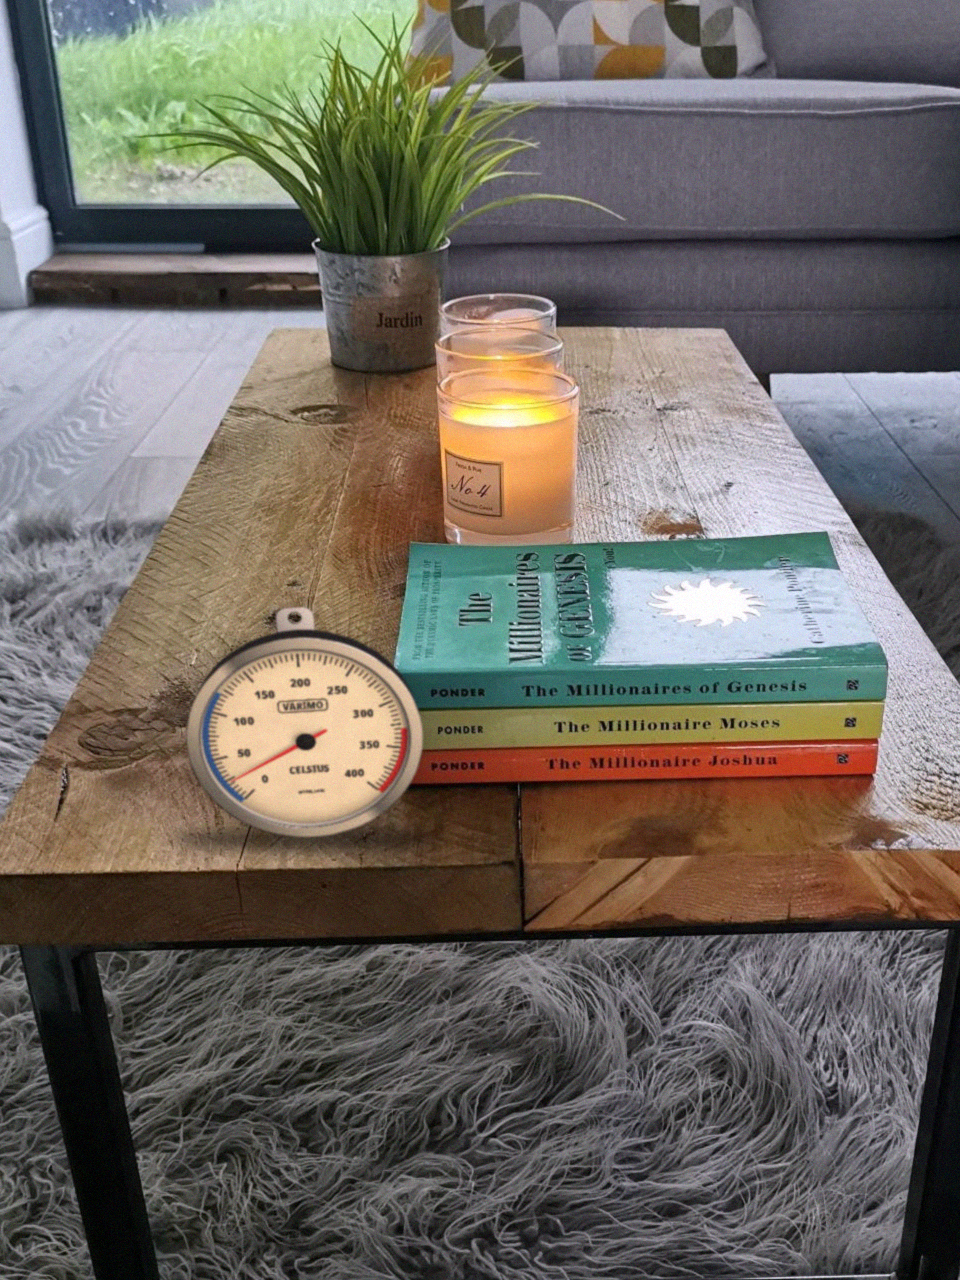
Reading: **25** °C
